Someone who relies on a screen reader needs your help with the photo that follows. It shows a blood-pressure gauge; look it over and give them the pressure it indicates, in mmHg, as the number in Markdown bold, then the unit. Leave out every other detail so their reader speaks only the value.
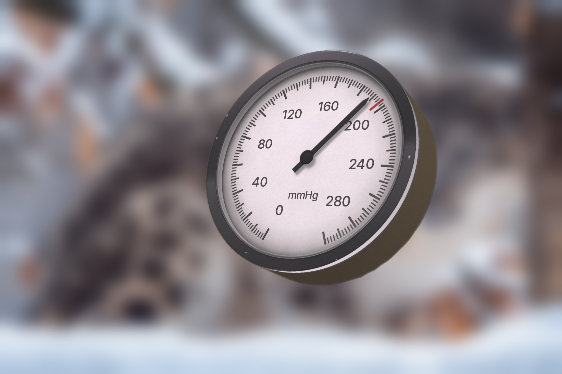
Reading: **190** mmHg
